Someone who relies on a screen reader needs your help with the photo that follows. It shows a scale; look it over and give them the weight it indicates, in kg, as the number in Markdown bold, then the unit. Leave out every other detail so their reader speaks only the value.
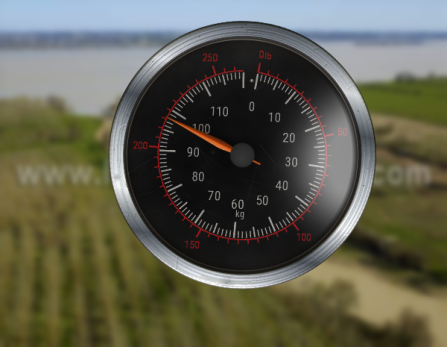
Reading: **98** kg
